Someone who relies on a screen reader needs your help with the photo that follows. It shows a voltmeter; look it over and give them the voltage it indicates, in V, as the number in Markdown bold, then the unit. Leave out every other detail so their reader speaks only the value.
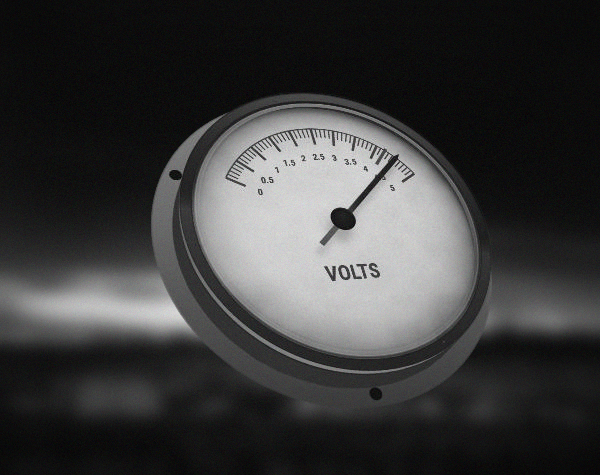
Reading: **4.5** V
